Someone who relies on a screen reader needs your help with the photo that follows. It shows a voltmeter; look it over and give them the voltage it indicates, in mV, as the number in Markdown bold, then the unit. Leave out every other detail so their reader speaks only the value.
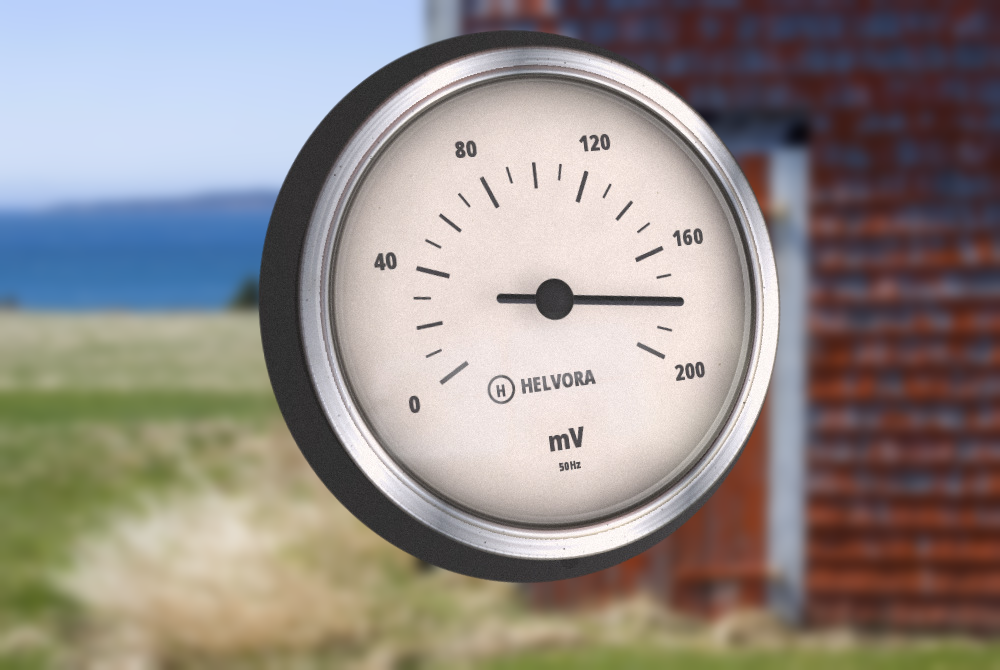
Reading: **180** mV
